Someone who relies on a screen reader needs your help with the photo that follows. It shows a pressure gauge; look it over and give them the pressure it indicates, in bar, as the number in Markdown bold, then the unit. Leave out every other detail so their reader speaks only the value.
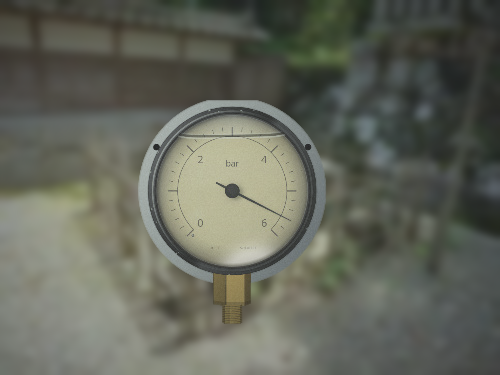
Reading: **5.6** bar
